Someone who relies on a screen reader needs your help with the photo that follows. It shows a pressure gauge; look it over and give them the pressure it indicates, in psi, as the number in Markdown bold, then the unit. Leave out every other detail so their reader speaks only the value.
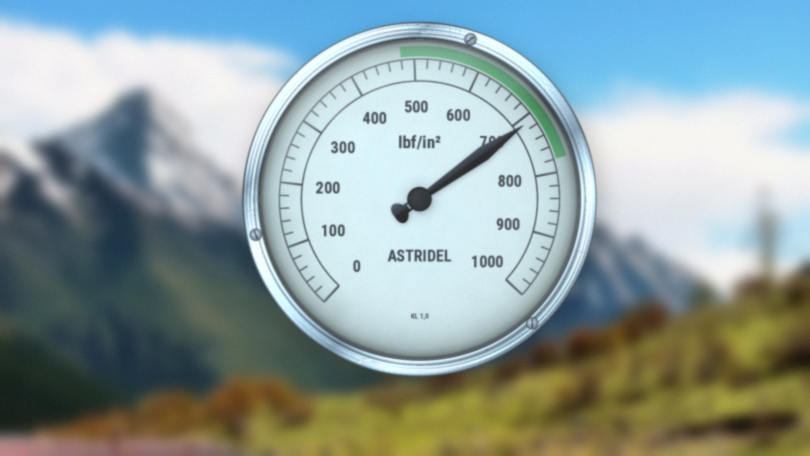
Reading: **710** psi
